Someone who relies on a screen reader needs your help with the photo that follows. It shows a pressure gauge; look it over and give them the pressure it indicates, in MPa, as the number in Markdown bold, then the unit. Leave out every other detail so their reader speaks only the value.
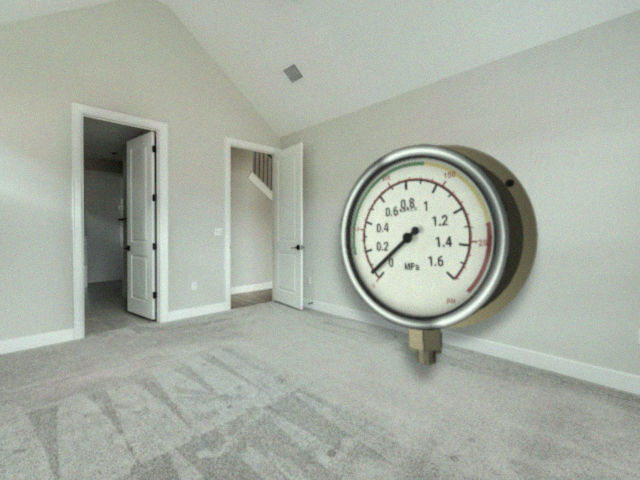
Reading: **0.05** MPa
